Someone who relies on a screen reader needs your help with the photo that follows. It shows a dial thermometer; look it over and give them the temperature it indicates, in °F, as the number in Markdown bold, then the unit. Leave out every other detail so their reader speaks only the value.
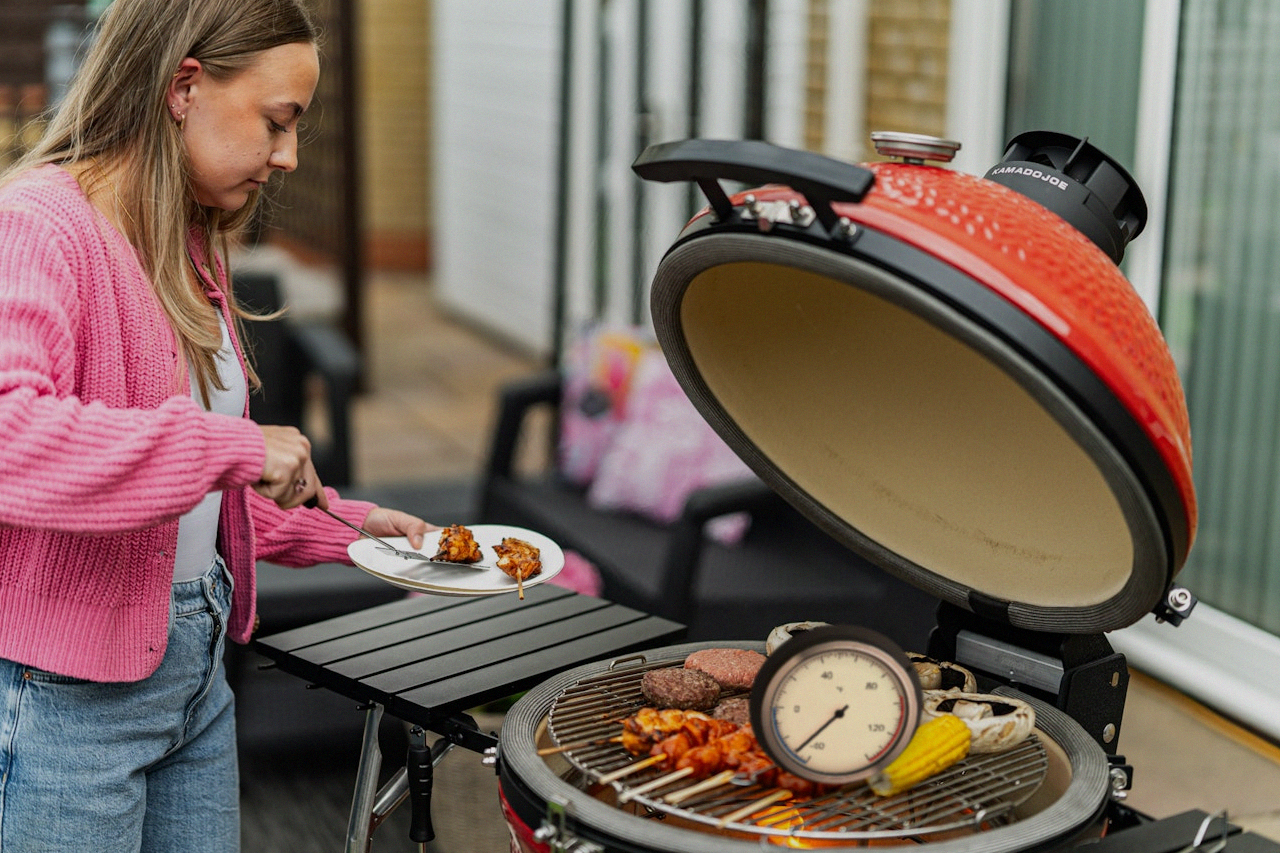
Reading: **-30** °F
